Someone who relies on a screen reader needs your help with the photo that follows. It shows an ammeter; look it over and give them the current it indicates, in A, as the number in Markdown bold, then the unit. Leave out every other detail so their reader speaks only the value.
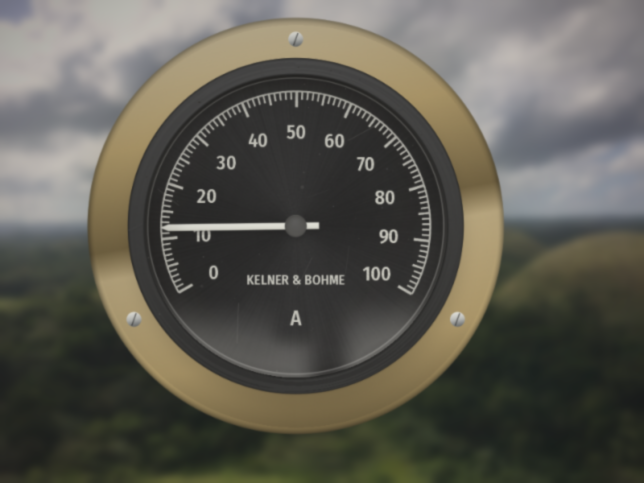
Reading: **12** A
